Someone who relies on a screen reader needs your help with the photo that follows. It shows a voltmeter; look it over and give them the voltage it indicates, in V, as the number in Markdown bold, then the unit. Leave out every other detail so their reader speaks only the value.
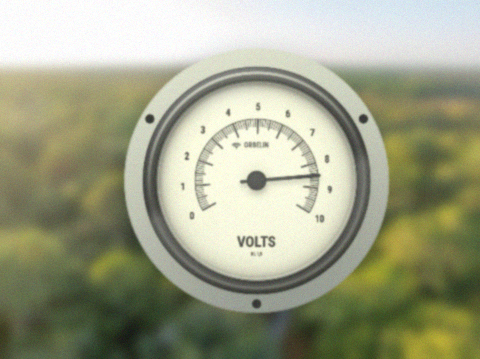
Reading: **8.5** V
